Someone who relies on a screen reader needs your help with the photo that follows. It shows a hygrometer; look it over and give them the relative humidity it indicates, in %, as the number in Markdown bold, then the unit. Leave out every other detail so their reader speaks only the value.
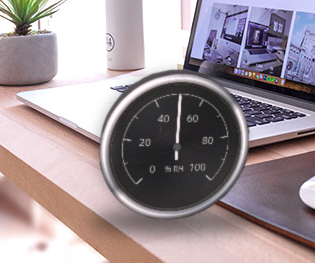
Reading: **50** %
